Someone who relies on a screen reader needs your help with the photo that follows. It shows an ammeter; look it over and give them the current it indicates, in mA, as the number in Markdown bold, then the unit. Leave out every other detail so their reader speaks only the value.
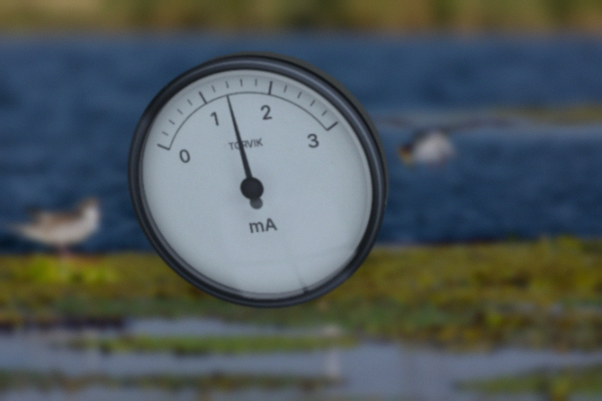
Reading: **1.4** mA
